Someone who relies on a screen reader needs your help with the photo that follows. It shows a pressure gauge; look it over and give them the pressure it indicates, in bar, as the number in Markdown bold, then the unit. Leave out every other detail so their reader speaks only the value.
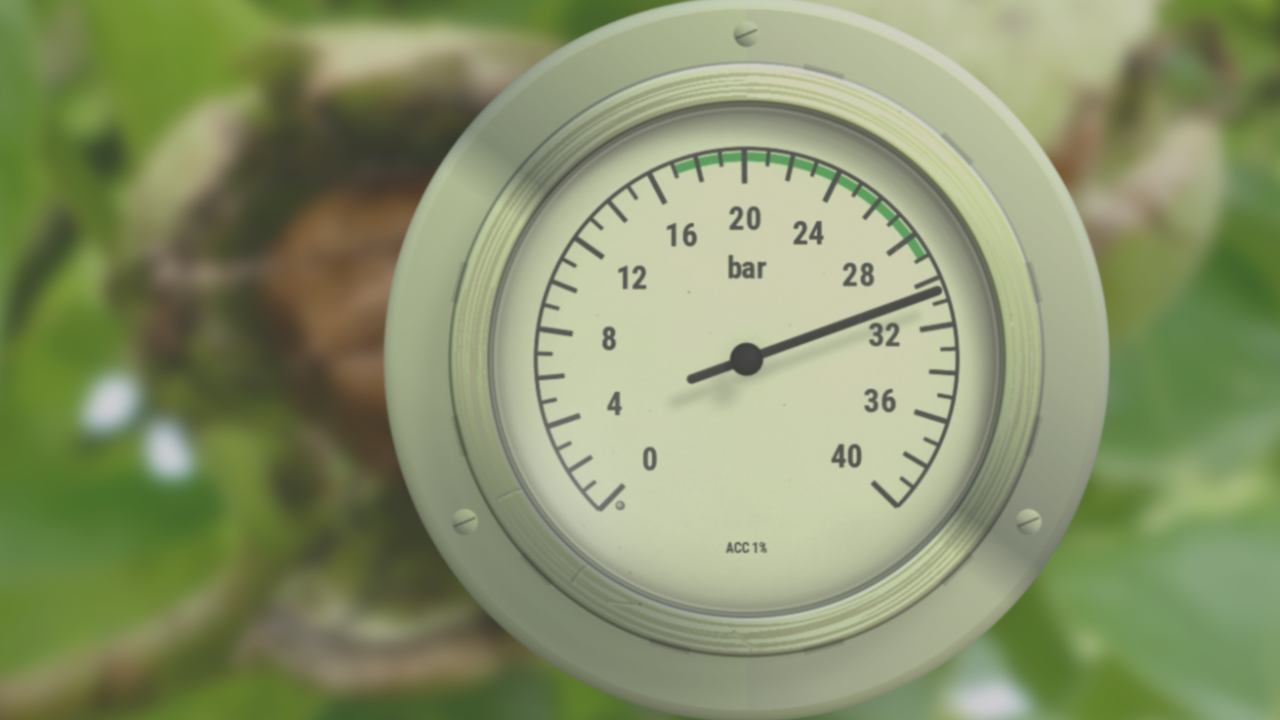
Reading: **30.5** bar
